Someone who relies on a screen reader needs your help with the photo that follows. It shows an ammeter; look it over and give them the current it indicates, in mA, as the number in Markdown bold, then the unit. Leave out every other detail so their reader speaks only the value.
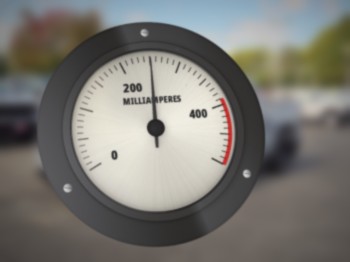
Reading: **250** mA
